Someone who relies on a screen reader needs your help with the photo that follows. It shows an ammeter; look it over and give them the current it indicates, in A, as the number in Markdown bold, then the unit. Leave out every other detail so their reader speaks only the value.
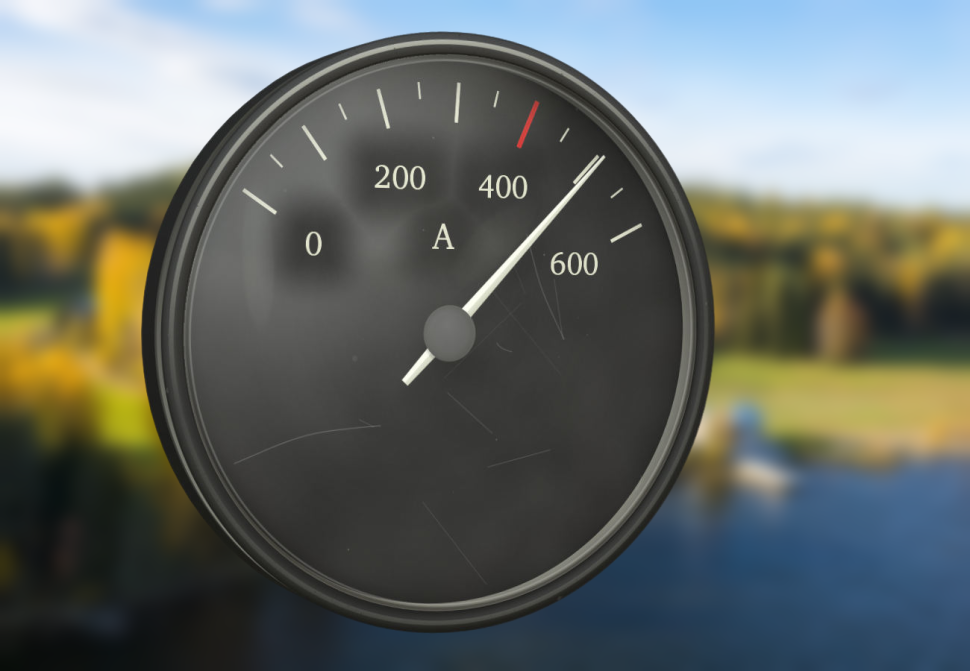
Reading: **500** A
